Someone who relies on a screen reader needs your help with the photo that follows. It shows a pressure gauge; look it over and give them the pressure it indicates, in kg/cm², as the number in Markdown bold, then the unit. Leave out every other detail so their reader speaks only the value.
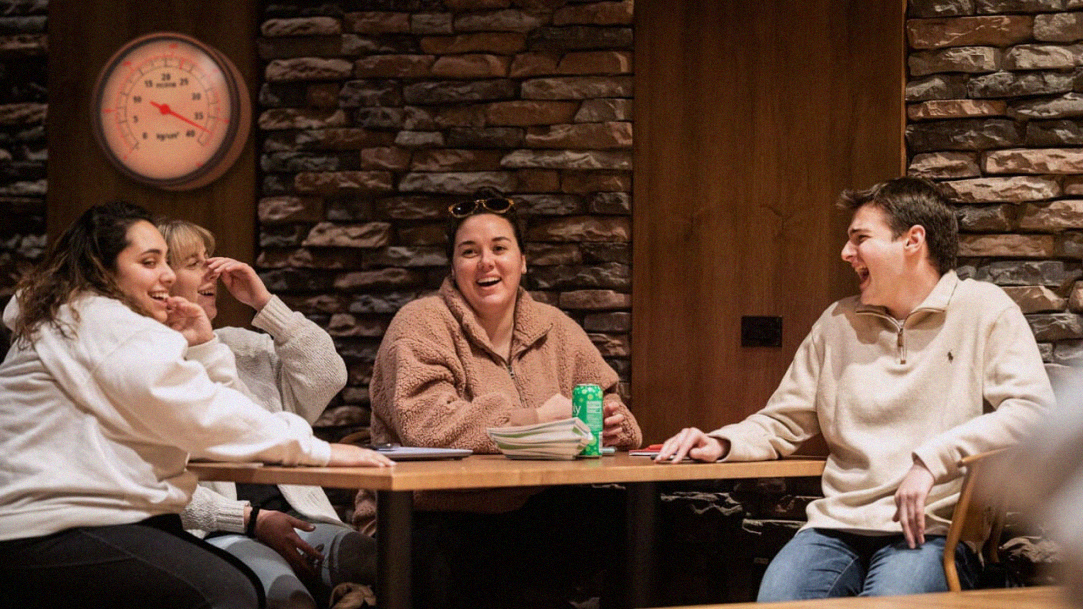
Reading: **37.5** kg/cm²
